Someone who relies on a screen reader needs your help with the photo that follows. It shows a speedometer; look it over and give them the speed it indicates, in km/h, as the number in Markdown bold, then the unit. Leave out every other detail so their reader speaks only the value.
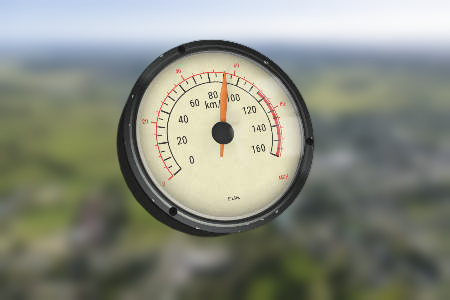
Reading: **90** km/h
